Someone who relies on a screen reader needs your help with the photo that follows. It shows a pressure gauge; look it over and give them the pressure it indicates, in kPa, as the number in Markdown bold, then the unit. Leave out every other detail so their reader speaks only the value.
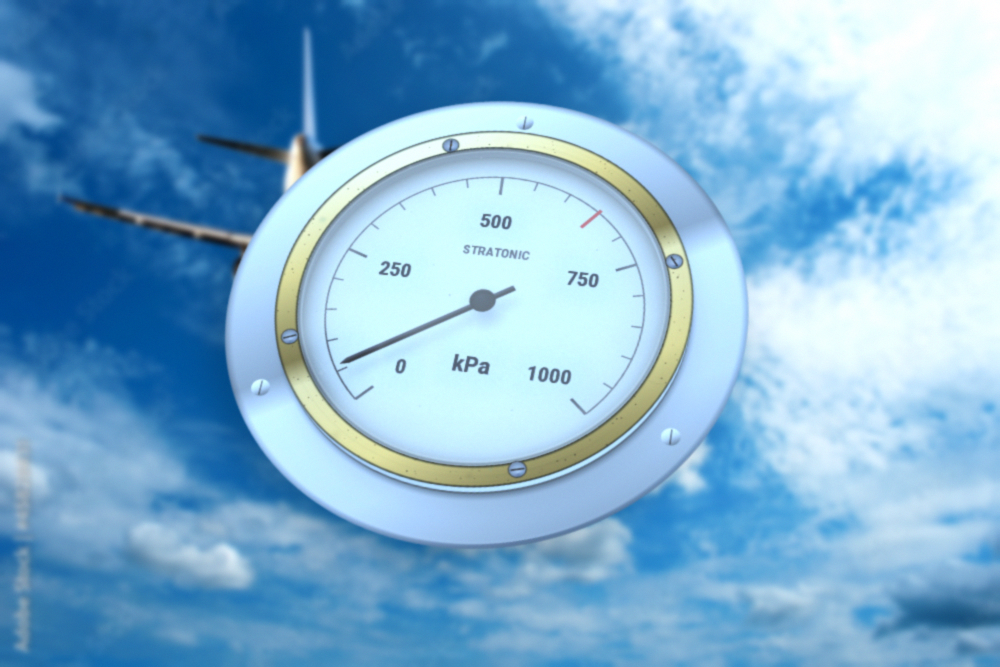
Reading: **50** kPa
